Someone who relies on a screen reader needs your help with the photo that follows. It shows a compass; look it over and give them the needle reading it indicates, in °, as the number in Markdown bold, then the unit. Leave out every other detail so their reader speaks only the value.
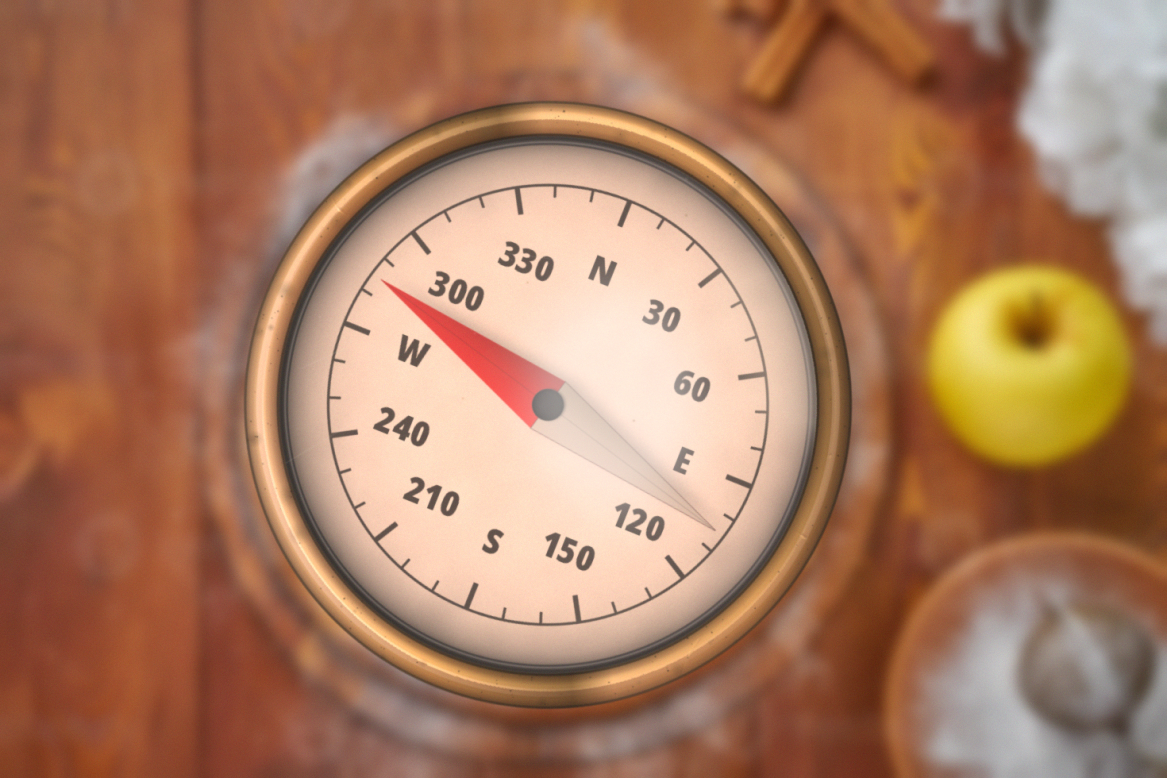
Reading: **285** °
